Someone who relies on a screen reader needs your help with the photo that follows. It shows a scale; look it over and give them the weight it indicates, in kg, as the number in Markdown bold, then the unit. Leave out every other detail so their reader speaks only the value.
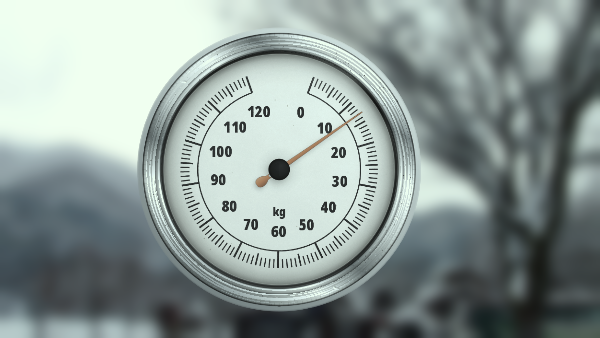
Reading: **13** kg
